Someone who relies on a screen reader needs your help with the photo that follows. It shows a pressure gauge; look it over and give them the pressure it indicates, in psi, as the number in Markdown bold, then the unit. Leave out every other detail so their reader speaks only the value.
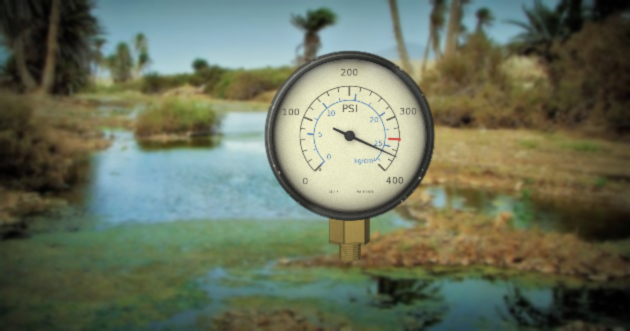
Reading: **370** psi
